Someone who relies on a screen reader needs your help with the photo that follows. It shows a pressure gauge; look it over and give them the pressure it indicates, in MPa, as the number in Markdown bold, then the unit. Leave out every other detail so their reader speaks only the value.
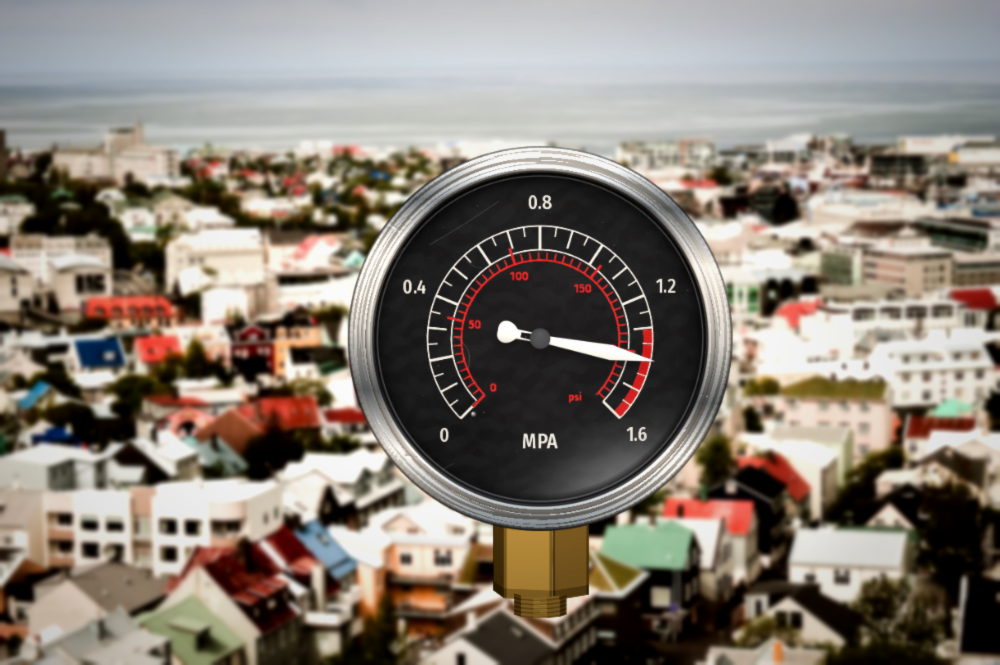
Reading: **1.4** MPa
